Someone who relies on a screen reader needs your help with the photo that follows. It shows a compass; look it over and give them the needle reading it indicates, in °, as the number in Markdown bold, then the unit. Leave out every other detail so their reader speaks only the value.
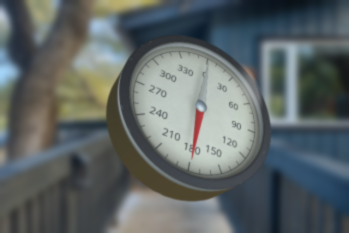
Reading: **180** °
